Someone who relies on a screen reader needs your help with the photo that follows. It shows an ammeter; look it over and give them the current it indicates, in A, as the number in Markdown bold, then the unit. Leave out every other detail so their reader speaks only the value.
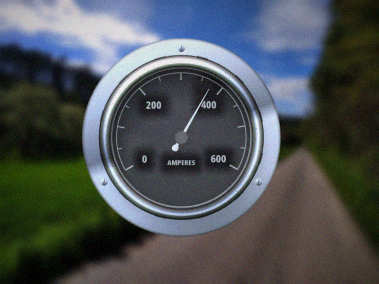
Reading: **375** A
